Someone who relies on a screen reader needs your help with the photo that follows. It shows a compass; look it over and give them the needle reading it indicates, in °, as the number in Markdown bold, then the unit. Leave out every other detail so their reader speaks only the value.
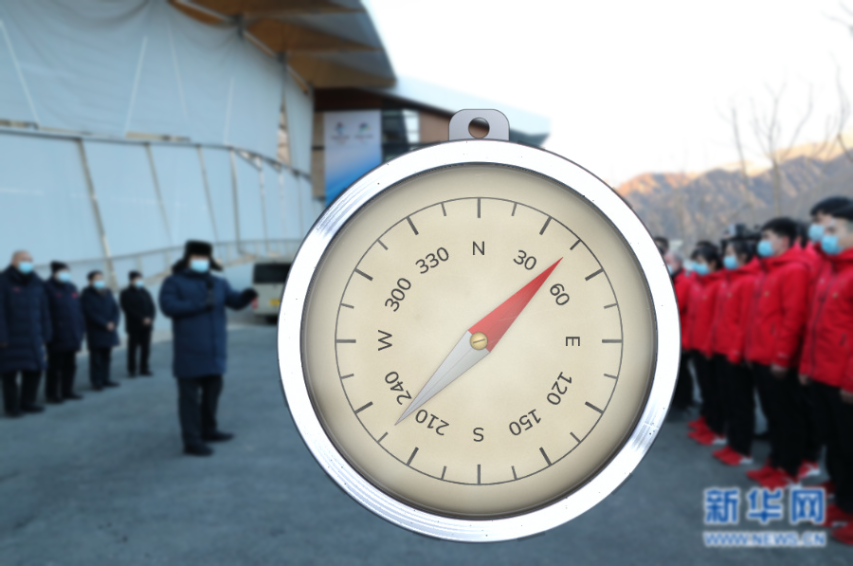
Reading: **45** °
